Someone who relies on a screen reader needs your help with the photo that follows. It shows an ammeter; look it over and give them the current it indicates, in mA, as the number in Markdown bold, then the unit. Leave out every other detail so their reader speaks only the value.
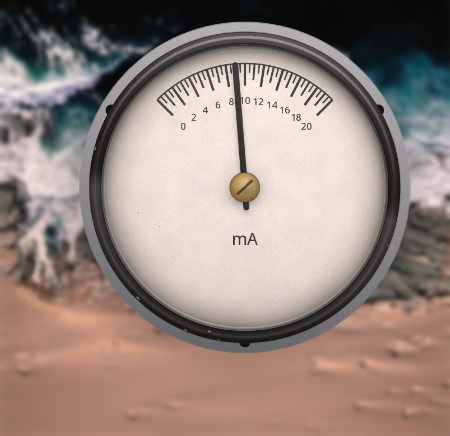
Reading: **9** mA
